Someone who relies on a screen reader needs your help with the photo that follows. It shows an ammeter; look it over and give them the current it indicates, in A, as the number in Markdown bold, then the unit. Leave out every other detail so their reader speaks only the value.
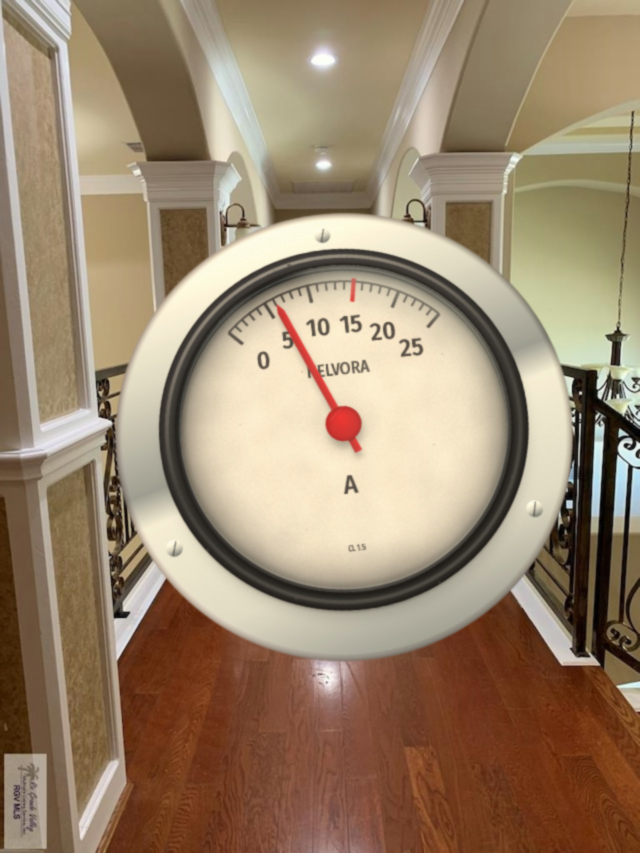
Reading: **6** A
